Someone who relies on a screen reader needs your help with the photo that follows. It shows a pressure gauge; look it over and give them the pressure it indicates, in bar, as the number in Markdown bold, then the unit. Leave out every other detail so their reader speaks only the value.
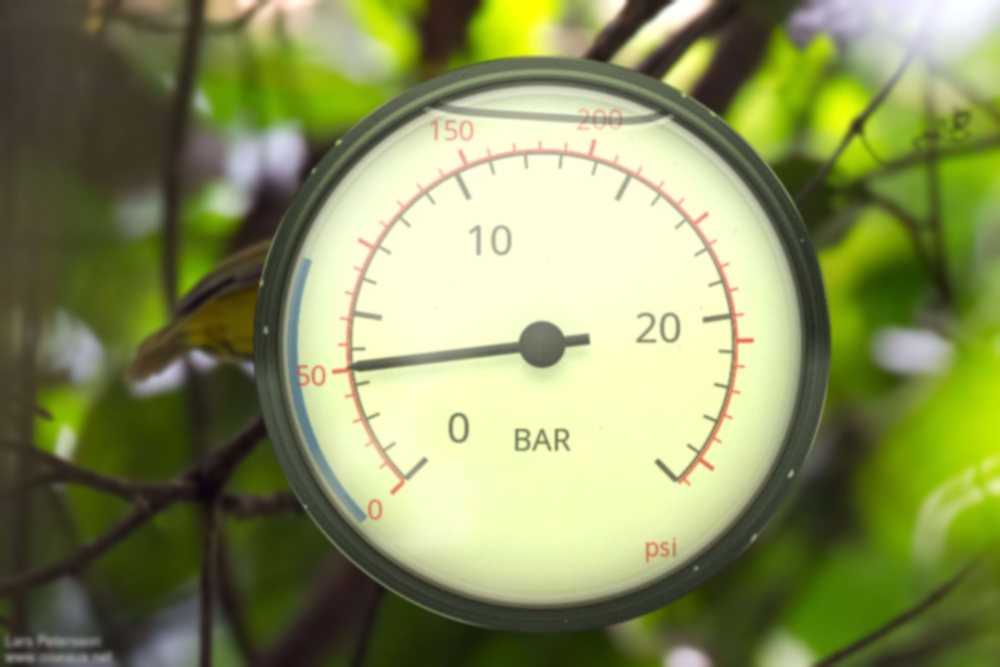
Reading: **3.5** bar
